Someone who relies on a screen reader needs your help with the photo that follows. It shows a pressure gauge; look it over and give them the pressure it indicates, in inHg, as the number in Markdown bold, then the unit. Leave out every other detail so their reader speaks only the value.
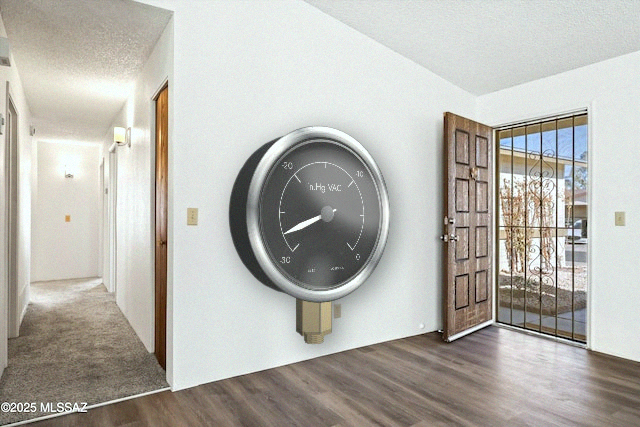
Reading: **-27.5** inHg
